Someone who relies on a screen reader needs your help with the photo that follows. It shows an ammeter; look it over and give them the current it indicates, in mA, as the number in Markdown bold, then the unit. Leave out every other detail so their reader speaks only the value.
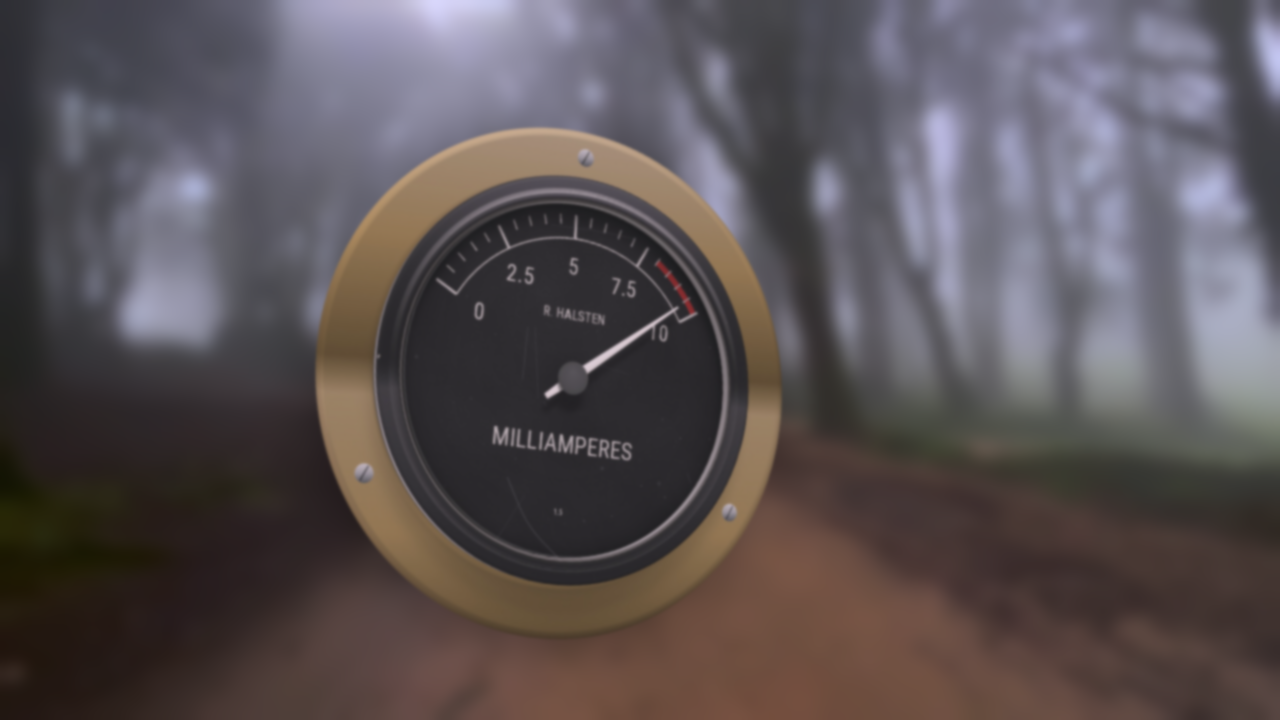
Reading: **9.5** mA
